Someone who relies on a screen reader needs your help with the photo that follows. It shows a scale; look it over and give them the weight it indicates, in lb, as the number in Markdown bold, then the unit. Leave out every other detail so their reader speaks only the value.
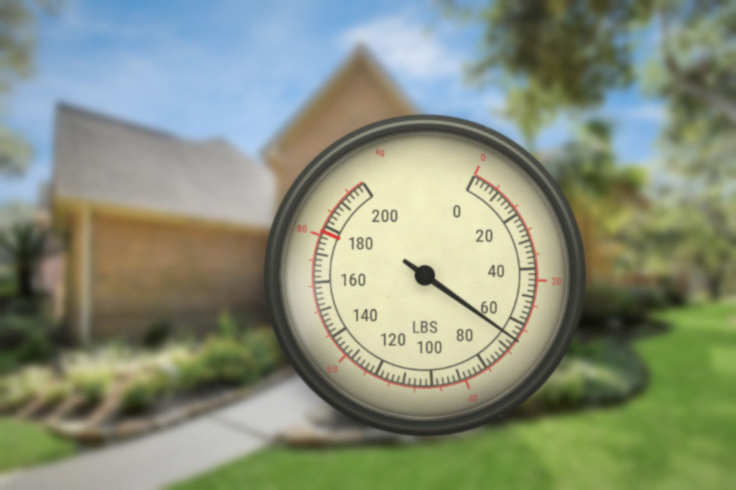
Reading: **66** lb
